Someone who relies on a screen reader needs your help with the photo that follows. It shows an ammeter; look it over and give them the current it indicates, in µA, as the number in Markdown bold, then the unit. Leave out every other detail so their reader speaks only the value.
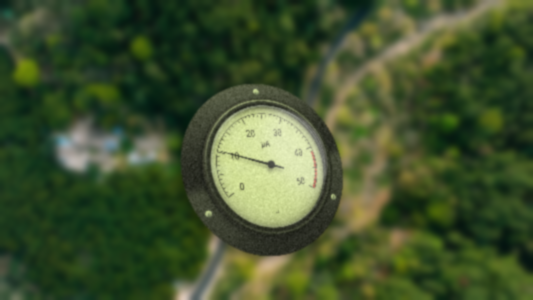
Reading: **10** µA
